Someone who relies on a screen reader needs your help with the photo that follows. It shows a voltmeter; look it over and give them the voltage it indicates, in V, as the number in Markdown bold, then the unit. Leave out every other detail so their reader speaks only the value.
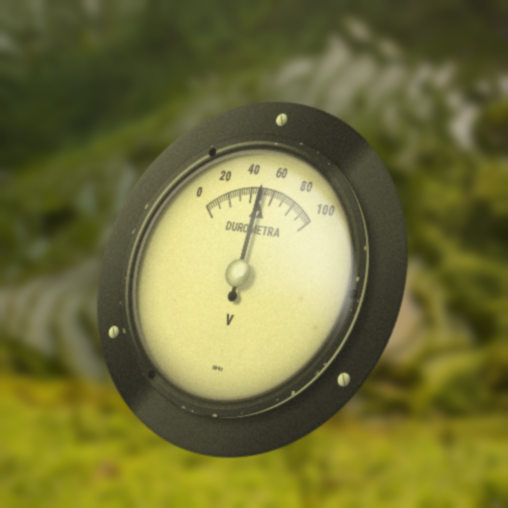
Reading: **50** V
